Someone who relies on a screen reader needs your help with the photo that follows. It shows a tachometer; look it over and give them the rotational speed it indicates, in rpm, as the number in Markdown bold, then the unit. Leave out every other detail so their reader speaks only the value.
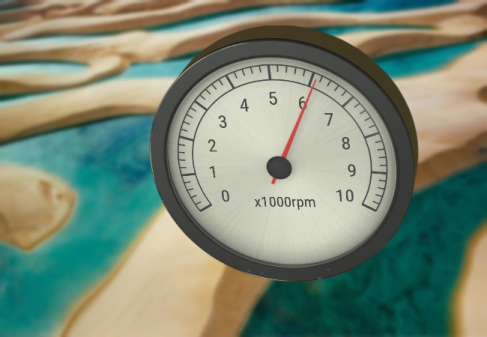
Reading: **6100** rpm
